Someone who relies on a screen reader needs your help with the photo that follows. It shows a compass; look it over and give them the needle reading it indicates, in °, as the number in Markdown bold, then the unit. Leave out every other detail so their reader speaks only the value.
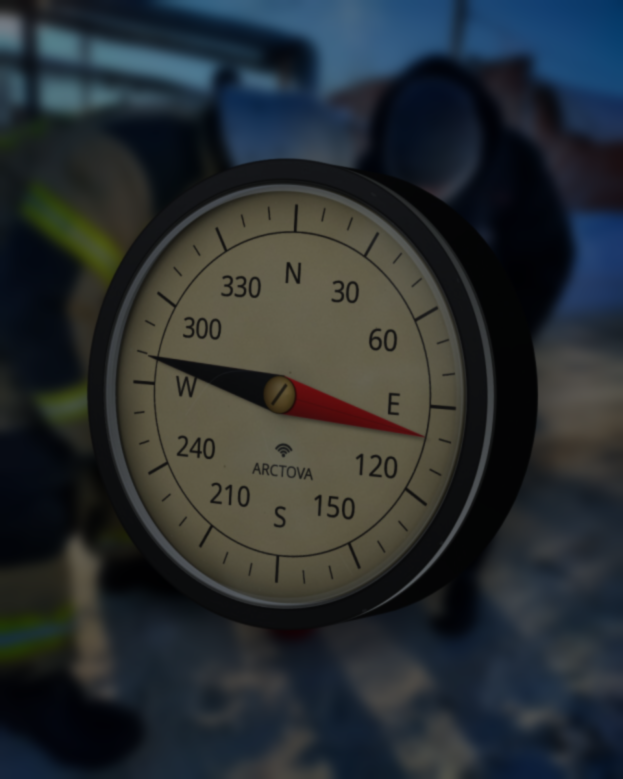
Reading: **100** °
